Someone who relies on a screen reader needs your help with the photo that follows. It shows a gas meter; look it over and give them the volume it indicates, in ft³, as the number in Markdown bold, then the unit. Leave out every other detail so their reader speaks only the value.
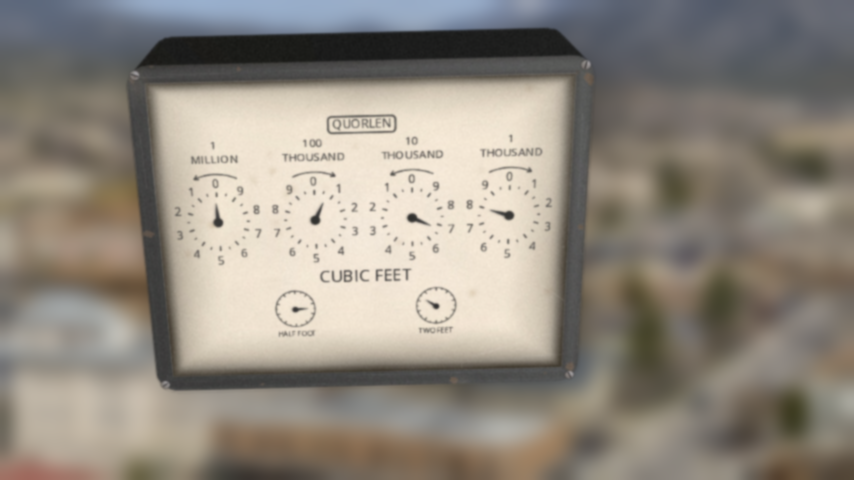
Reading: **6800** ft³
